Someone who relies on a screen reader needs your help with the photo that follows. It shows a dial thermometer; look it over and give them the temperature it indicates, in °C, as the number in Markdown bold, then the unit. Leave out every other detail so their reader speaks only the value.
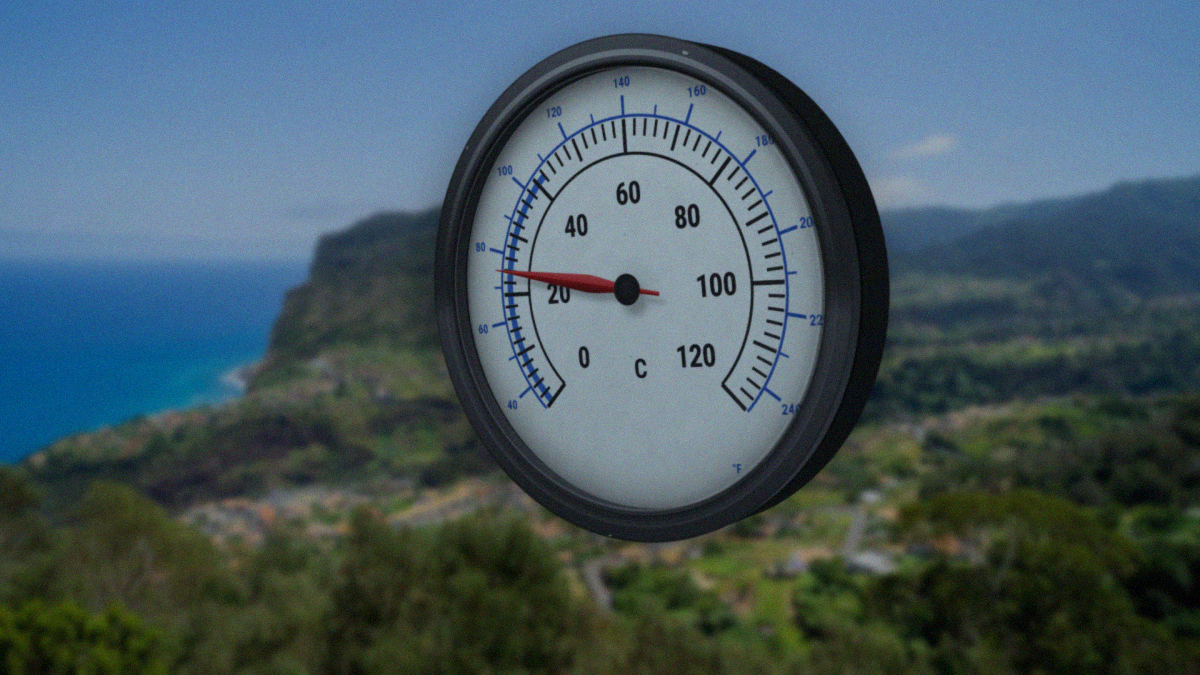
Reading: **24** °C
